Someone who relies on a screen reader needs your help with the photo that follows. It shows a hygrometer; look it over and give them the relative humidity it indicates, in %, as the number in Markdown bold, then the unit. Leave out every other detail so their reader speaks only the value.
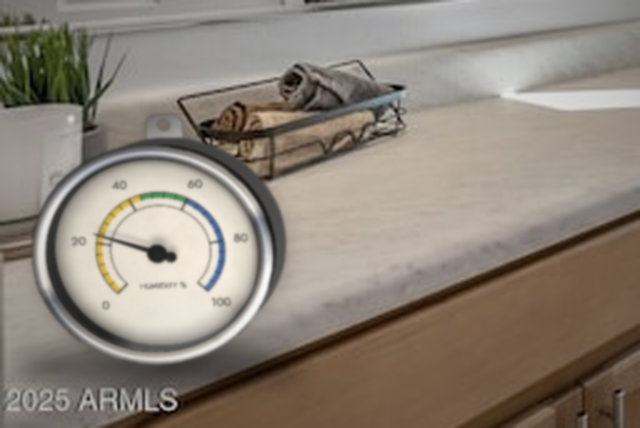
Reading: **24** %
